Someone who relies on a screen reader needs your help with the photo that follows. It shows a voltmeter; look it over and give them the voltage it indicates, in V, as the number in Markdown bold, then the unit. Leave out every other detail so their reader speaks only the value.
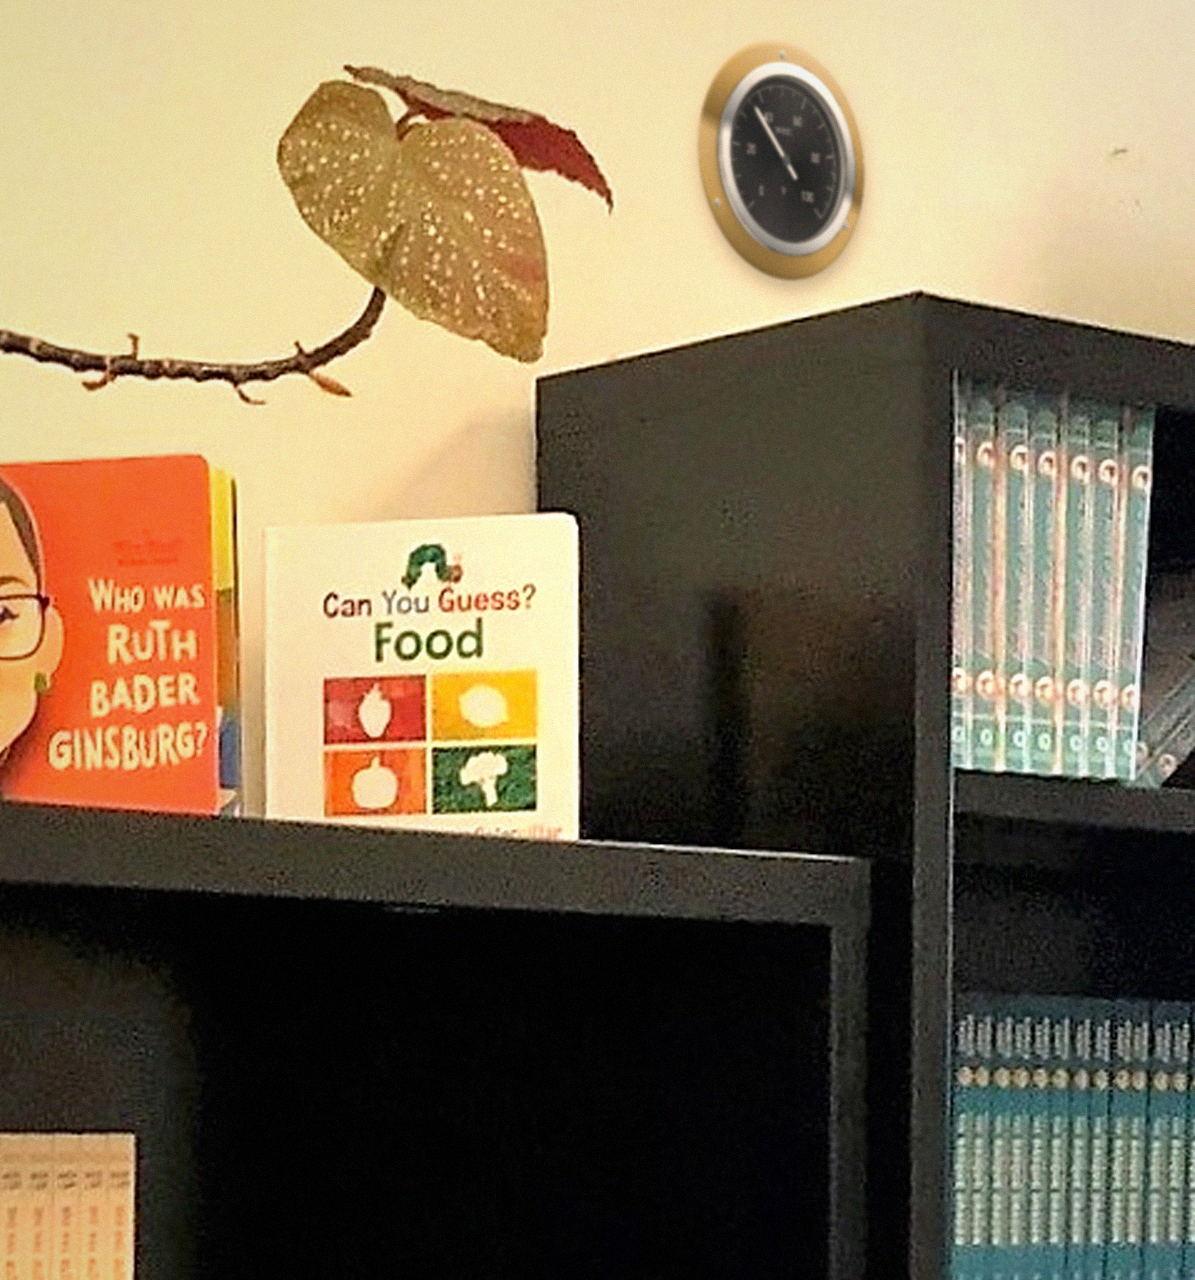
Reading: **35** V
